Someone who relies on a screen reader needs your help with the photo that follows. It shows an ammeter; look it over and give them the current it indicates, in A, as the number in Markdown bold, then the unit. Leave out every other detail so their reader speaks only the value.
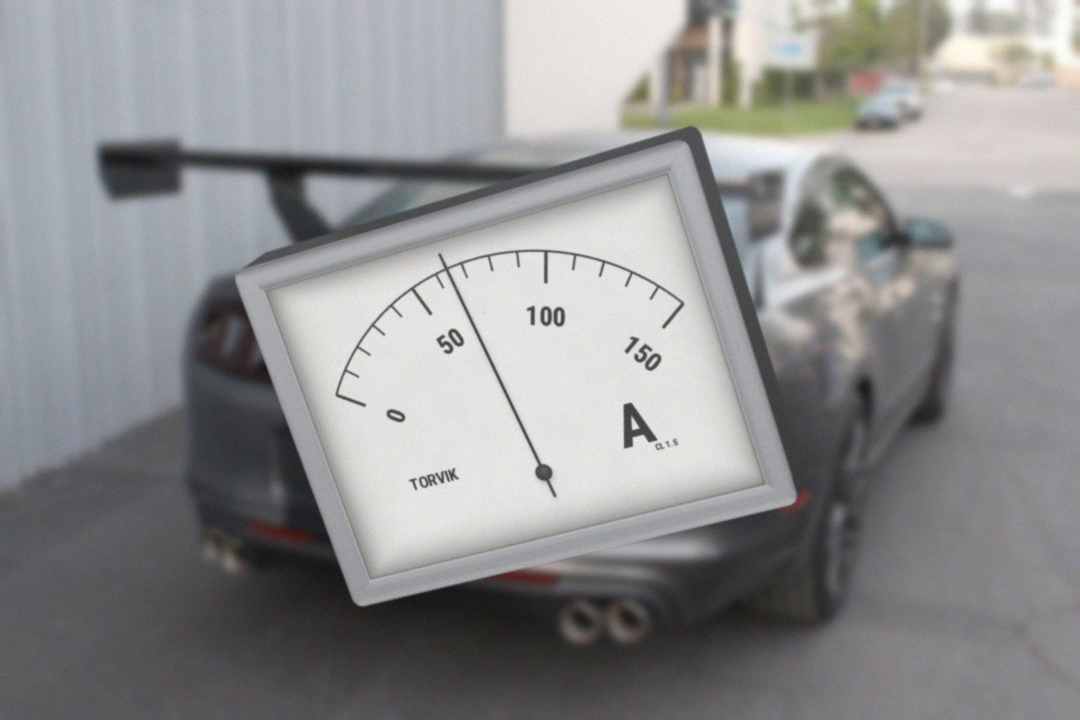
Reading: **65** A
